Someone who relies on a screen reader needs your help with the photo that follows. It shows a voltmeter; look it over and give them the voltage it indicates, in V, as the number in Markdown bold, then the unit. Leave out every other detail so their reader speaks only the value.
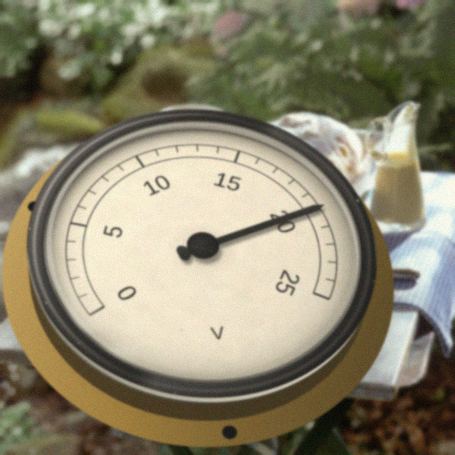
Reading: **20** V
